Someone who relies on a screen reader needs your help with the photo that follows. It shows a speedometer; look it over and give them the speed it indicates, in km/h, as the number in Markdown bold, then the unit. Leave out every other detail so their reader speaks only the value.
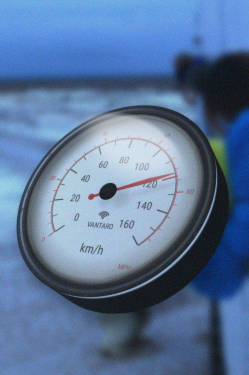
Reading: **120** km/h
